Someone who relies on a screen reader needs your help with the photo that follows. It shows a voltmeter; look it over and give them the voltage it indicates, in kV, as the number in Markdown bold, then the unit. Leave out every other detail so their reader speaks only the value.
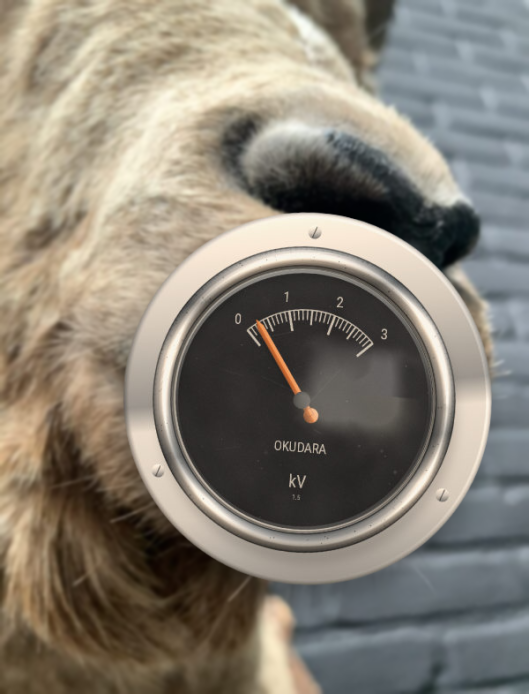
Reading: **0.3** kV
